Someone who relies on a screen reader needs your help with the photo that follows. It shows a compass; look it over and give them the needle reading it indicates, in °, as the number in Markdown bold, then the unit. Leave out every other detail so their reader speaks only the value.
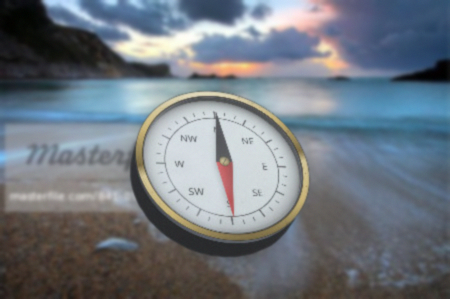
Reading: **180** °
